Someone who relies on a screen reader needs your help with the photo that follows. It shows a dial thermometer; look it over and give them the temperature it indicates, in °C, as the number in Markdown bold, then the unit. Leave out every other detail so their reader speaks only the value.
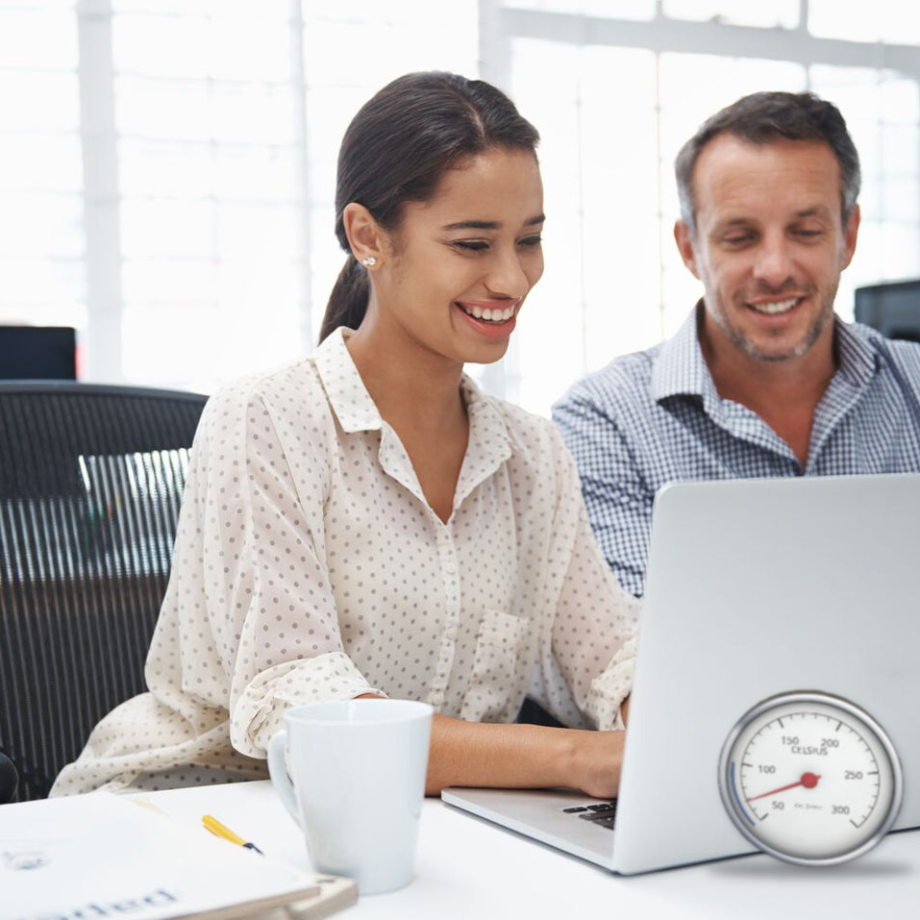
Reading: **70** °C
